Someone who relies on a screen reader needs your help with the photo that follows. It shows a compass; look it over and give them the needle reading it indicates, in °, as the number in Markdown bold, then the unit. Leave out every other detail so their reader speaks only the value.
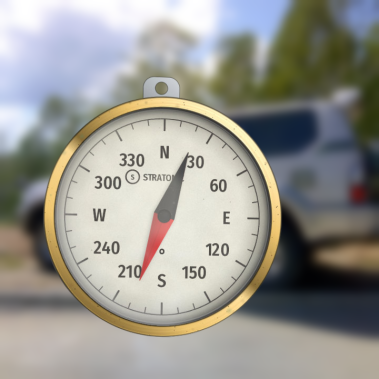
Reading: **200** °
